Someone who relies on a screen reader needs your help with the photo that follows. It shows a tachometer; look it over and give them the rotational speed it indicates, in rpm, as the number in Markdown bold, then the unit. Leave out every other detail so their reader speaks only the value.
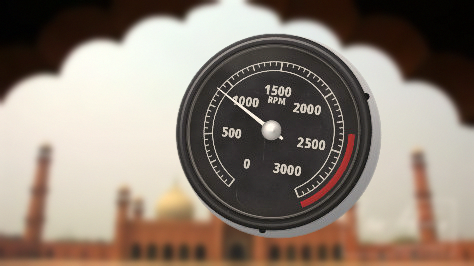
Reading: **900** rpm
